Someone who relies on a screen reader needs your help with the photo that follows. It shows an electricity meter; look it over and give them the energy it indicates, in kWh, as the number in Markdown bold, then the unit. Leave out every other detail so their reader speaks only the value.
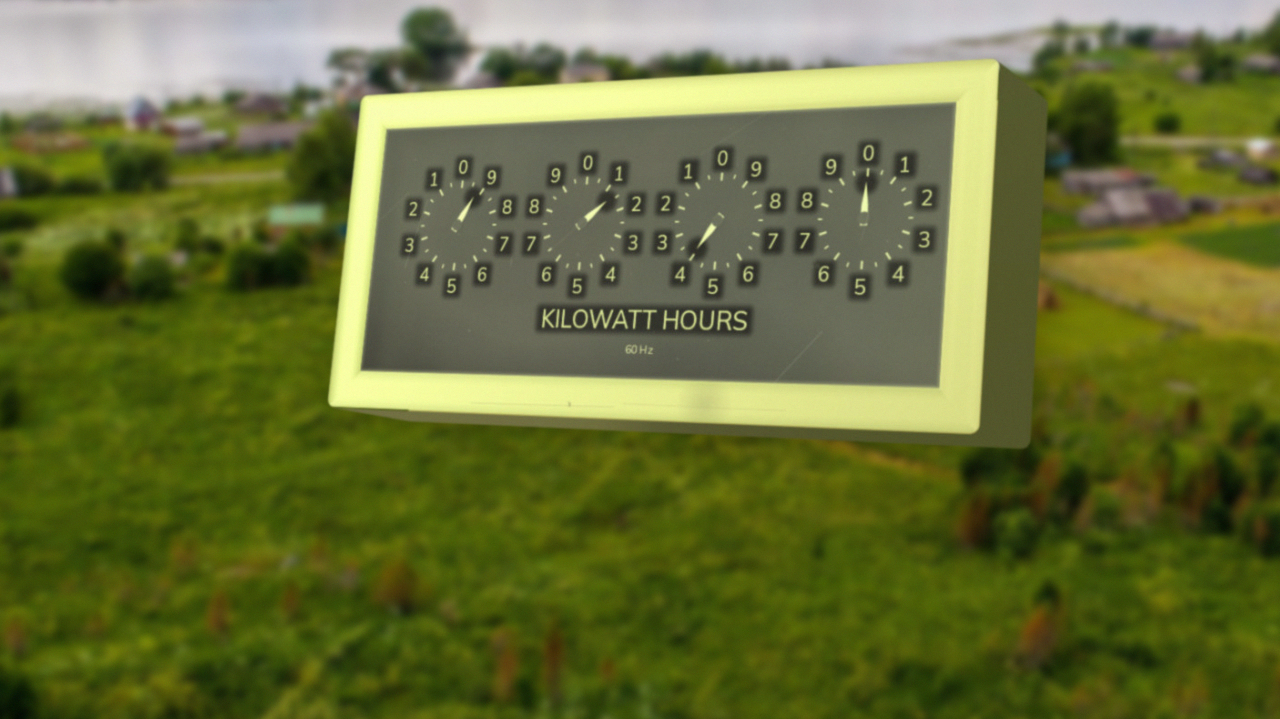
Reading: **9140** kWh
